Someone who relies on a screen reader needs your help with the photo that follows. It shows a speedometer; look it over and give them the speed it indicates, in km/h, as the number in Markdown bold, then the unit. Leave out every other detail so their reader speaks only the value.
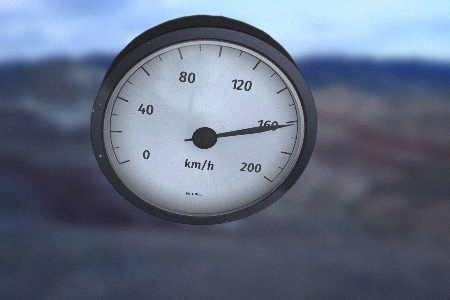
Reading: **160** km/h
